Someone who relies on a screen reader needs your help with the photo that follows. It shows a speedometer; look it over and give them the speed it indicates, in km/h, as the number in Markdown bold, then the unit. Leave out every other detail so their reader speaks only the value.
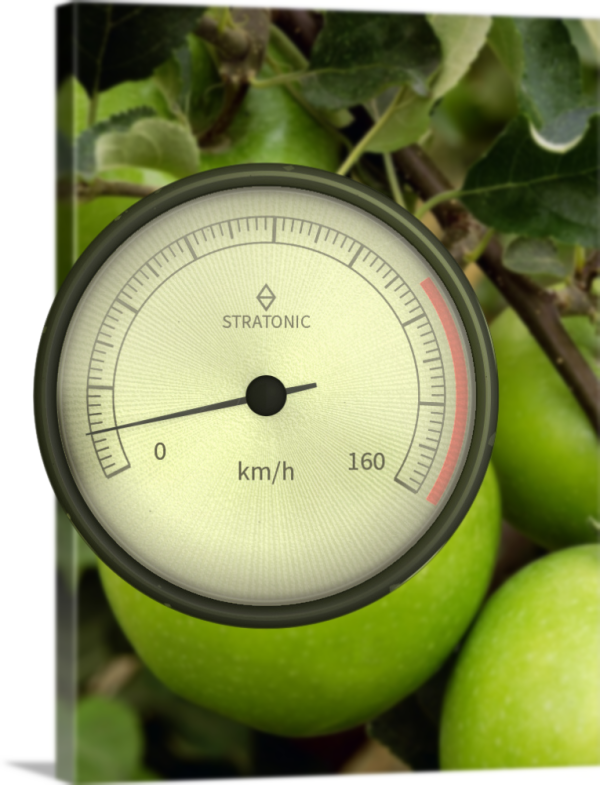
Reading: **10** km/h
